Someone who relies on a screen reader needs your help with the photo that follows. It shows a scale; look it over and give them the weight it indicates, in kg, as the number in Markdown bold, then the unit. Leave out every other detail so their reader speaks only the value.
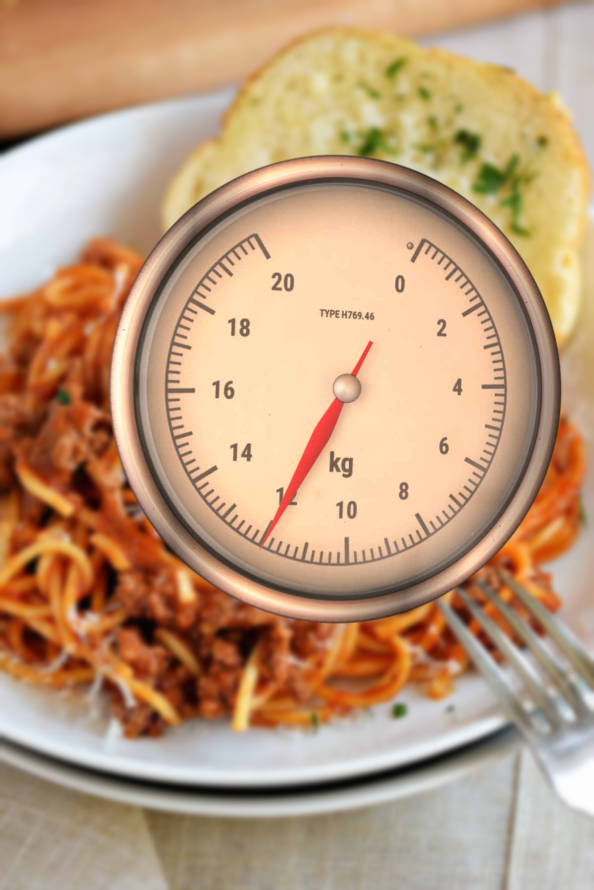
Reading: **12** kg
